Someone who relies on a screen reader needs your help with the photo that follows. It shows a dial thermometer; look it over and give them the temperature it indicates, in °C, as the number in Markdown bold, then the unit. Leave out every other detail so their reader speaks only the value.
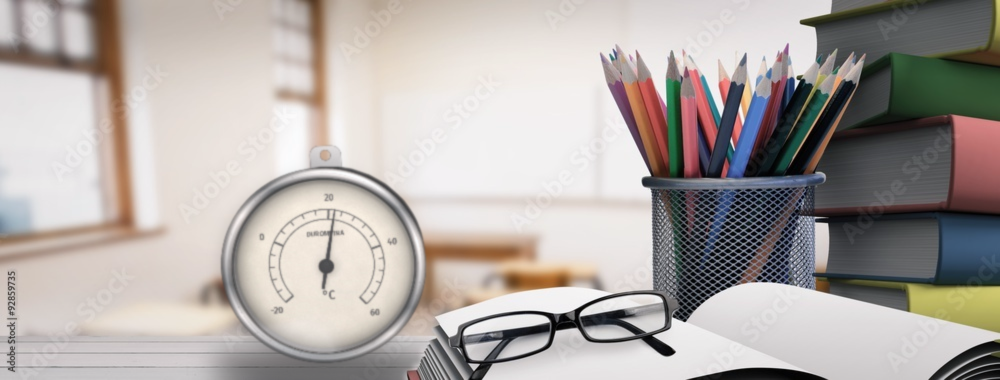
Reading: **22** °C
